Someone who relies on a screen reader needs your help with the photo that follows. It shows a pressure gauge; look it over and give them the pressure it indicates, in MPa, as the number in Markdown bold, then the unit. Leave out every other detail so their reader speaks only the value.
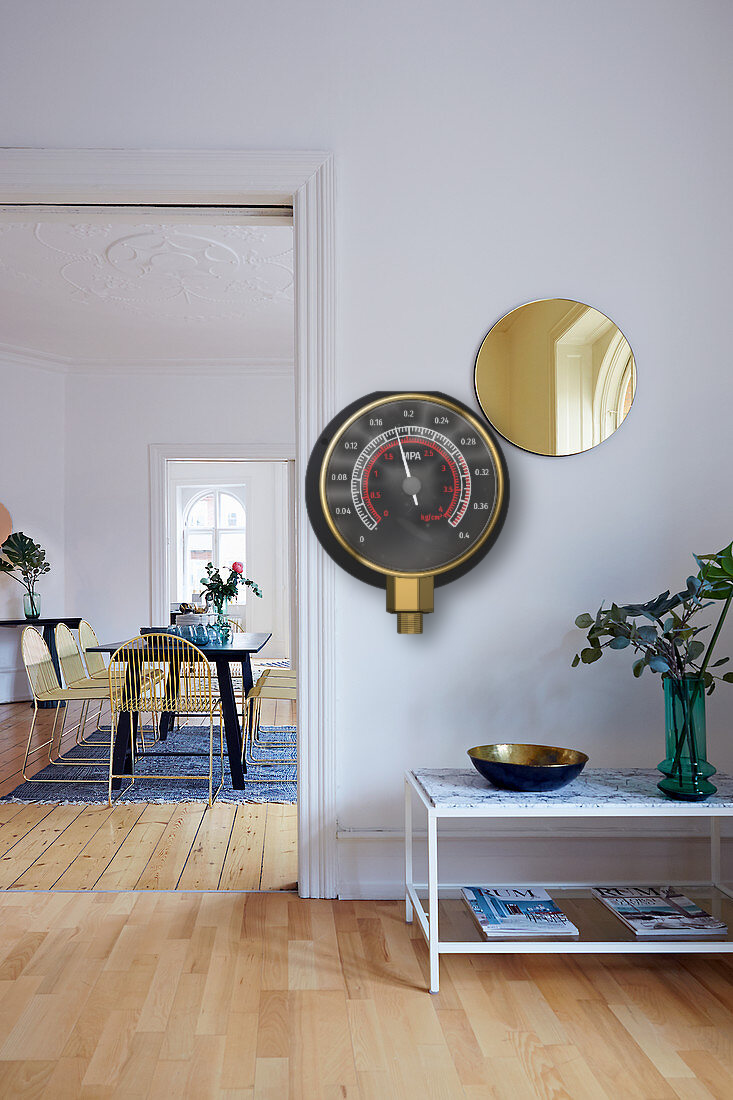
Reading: **0.18** MPa
